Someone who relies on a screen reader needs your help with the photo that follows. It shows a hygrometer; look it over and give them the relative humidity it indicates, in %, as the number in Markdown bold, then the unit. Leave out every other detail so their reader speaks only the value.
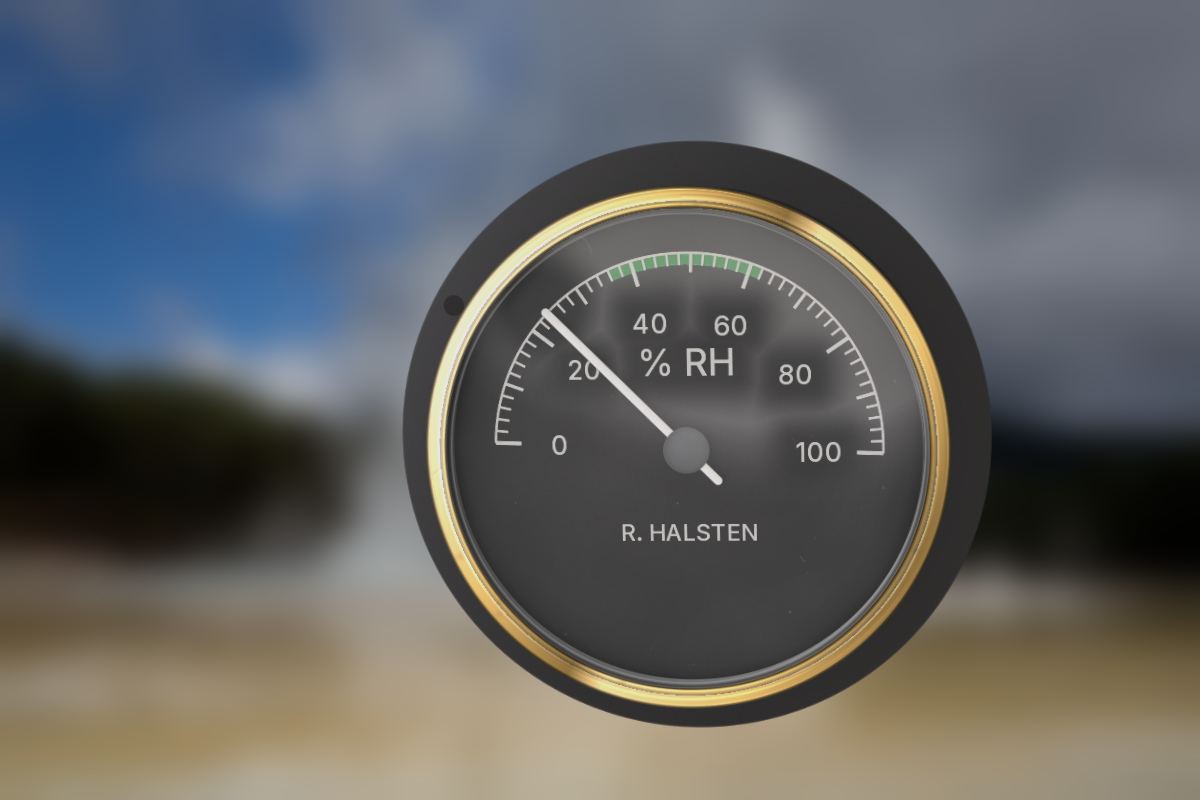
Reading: **24** %
